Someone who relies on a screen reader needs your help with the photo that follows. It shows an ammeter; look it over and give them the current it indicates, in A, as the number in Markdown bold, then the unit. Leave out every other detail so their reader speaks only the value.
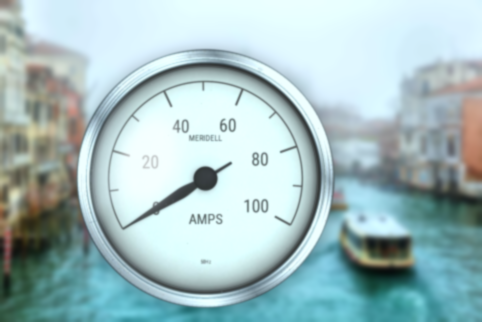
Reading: **0** A
